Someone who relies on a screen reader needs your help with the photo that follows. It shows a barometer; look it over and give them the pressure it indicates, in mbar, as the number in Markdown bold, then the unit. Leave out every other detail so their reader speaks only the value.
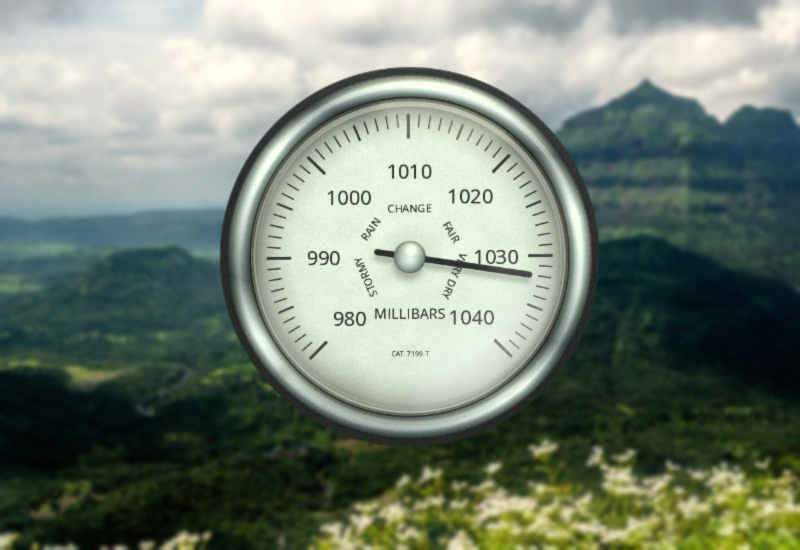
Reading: **1032** mbar
